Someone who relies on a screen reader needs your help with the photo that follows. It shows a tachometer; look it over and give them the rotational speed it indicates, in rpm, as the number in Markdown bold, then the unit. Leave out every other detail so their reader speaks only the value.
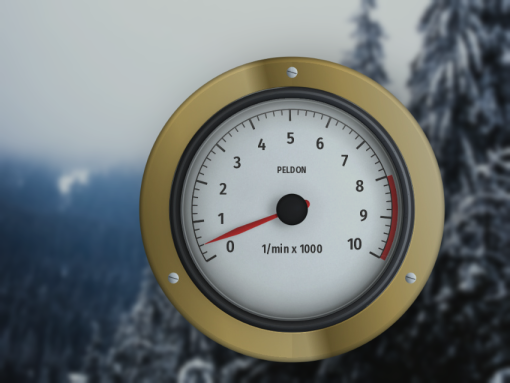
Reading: **400** rpm
